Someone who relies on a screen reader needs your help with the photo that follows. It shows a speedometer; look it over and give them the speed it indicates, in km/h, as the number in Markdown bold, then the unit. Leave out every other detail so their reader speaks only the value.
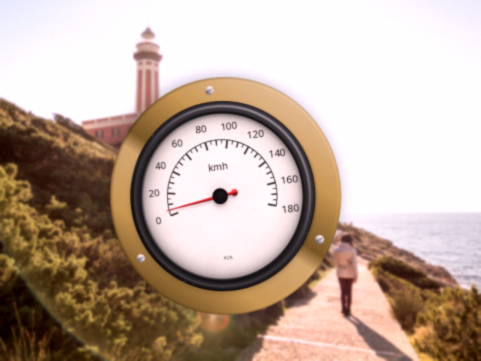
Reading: **5** km/h
